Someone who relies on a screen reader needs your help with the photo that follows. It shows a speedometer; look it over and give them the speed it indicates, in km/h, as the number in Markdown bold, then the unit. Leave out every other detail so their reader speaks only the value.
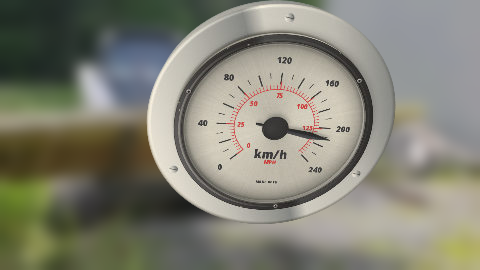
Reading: **210** km/h
